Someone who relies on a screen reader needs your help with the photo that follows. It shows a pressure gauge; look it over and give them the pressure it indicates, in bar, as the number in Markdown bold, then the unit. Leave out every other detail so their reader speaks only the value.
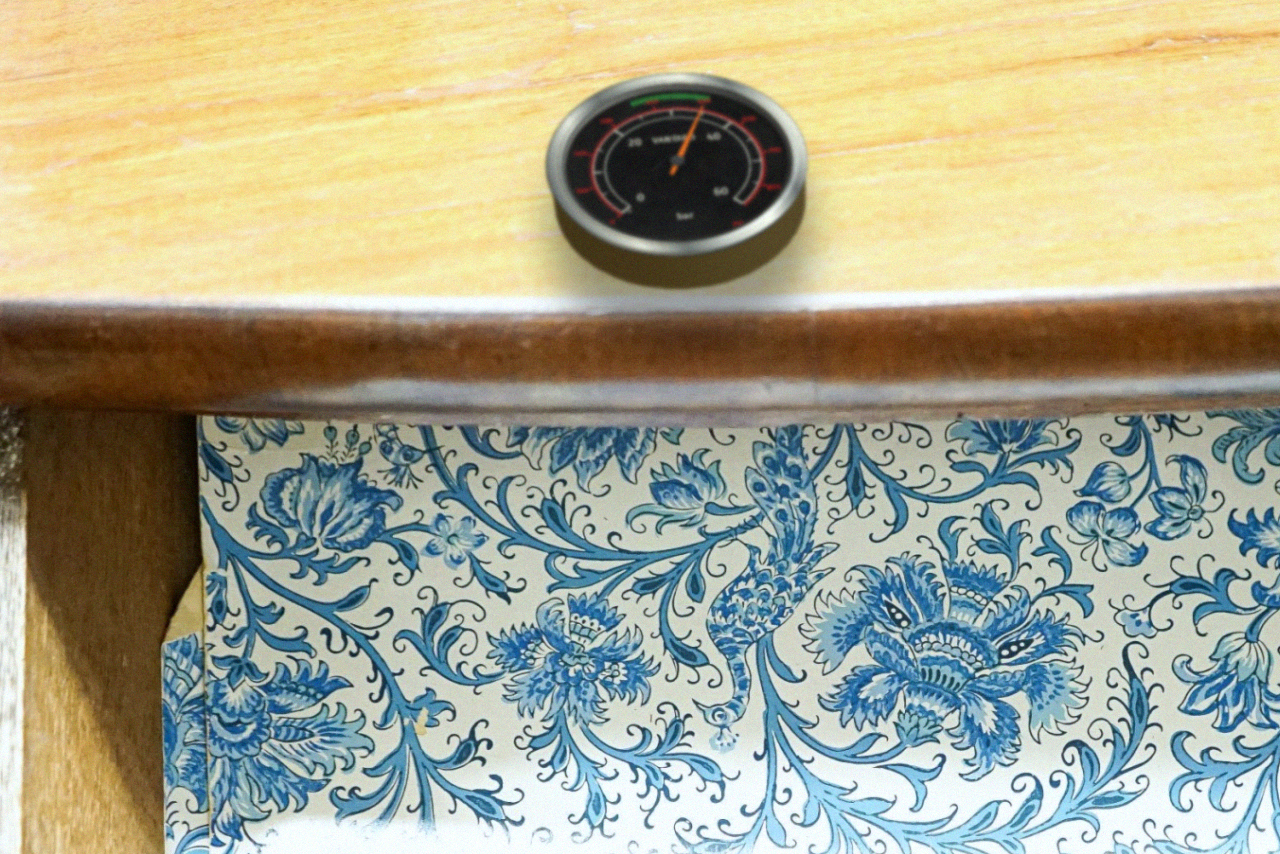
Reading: **35** bar
